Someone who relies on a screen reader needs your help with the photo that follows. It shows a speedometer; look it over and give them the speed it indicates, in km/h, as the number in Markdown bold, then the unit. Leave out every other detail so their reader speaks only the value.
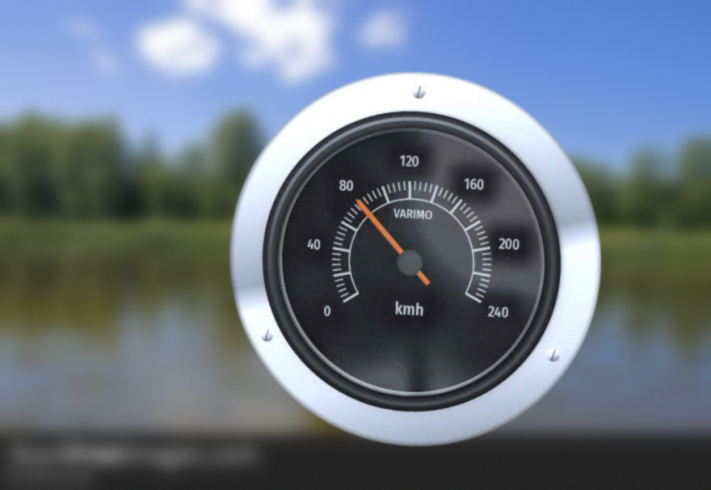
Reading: **80** km/h
